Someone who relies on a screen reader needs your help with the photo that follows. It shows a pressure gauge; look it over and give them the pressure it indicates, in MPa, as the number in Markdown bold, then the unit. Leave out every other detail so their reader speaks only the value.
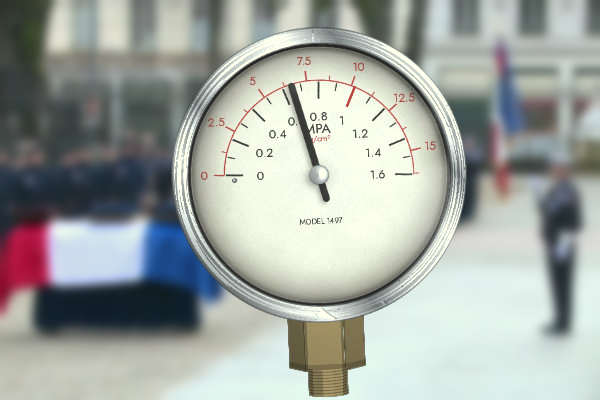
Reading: **0.65** MPa
